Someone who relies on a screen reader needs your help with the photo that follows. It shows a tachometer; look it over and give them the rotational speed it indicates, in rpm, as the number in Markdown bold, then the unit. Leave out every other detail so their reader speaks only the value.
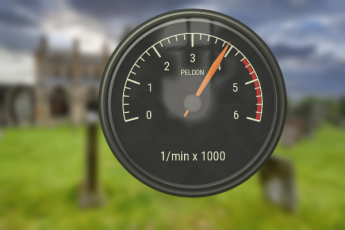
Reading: **3900** rpm
